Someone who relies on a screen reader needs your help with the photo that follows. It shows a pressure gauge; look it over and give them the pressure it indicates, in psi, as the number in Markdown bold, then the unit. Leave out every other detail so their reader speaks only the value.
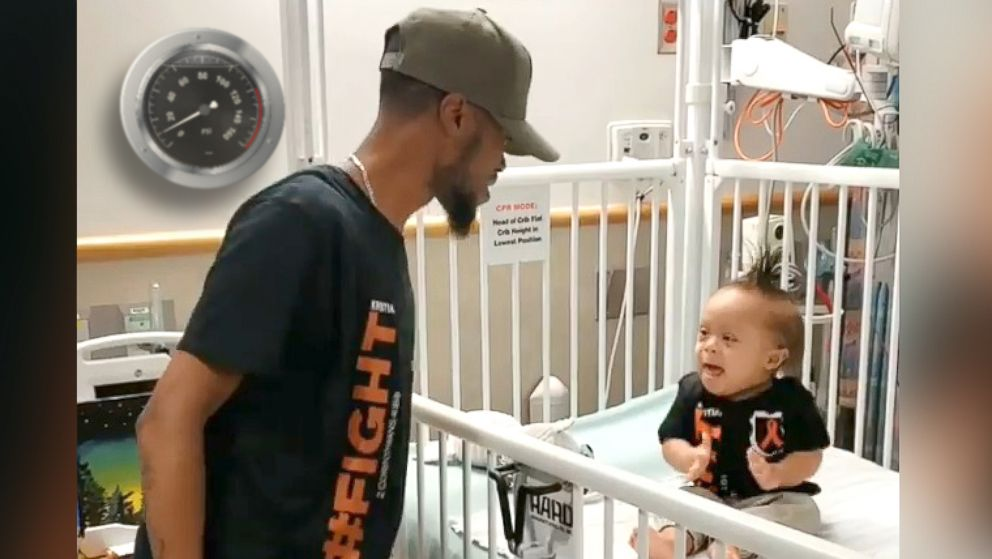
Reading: **10** psi
